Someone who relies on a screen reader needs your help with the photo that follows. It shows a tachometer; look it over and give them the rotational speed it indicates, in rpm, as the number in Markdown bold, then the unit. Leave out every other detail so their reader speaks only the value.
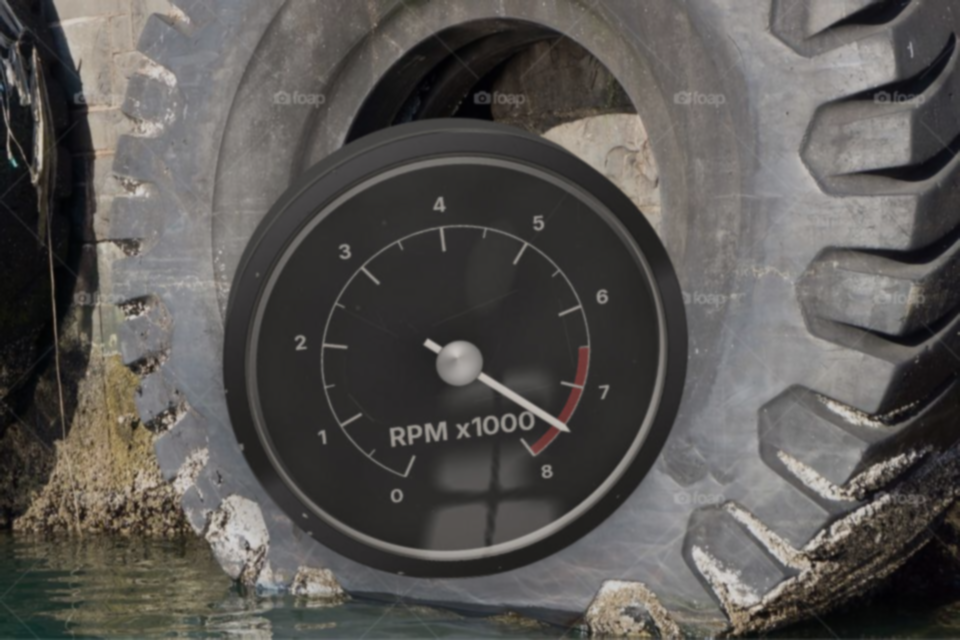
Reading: **7500** rpm
